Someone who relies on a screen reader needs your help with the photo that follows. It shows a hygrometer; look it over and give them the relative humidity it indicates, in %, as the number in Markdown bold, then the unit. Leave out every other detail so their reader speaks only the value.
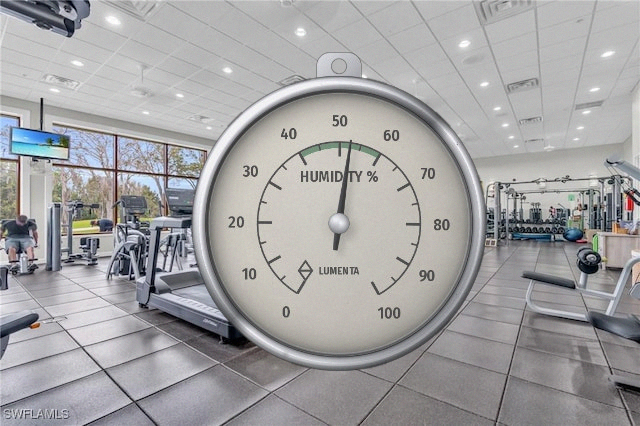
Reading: **52.5** %
